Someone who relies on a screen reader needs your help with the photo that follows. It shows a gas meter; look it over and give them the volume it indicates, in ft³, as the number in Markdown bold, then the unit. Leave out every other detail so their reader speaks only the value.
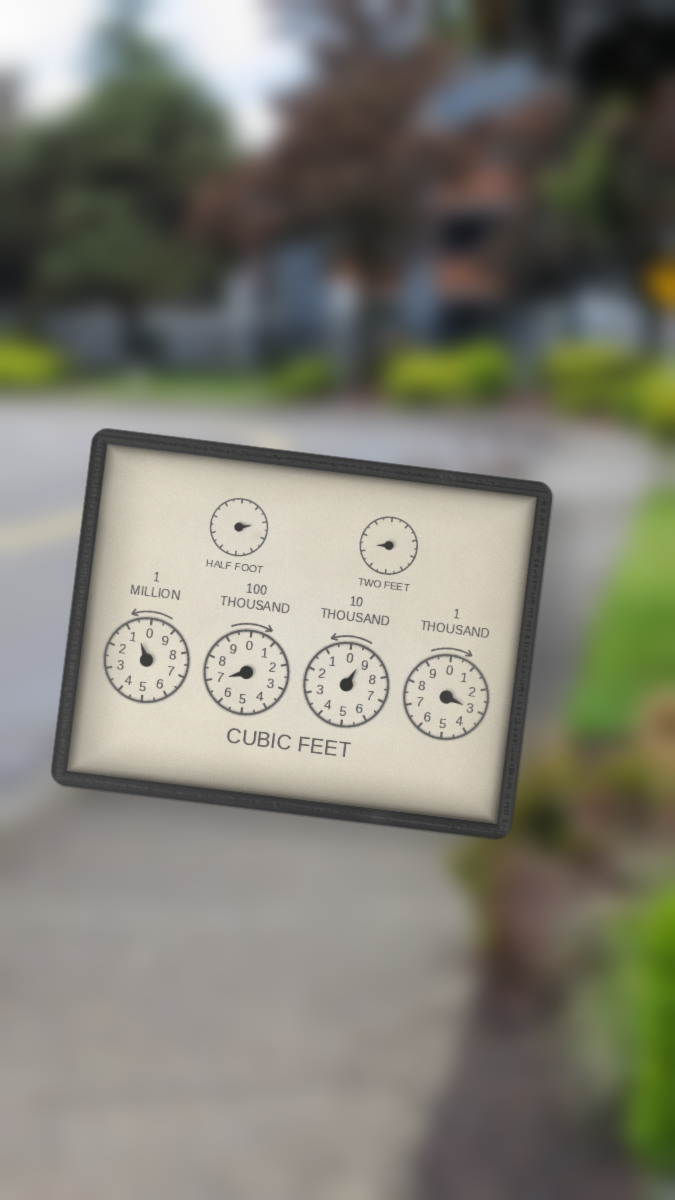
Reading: **69300** ft³
